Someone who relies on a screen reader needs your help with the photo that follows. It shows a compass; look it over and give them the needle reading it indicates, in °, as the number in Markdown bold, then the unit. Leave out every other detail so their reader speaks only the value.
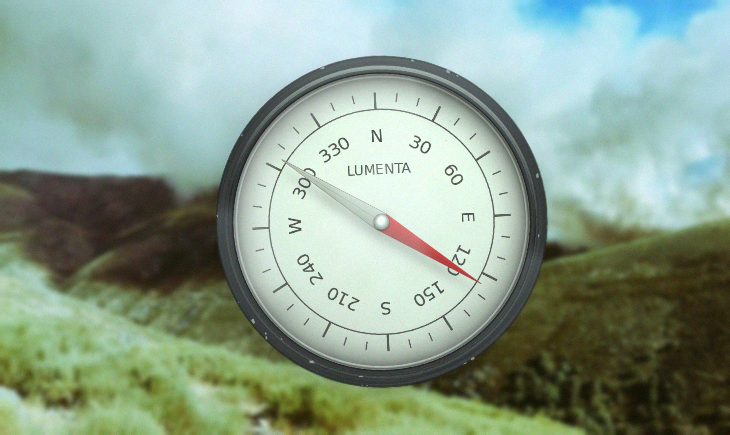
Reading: **125** °
